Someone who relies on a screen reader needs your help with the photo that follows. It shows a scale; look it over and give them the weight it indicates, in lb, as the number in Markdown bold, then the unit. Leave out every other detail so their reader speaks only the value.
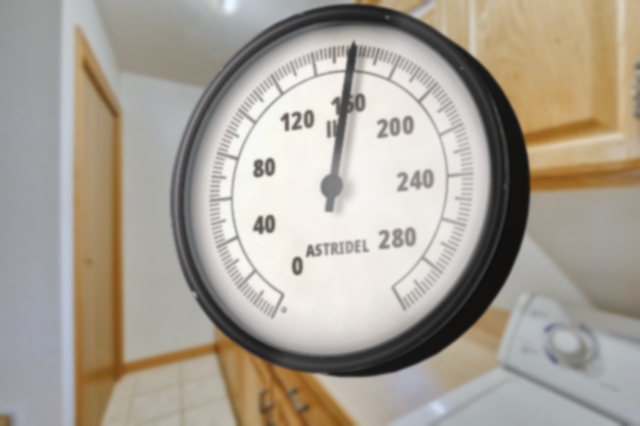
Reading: **160** lb
